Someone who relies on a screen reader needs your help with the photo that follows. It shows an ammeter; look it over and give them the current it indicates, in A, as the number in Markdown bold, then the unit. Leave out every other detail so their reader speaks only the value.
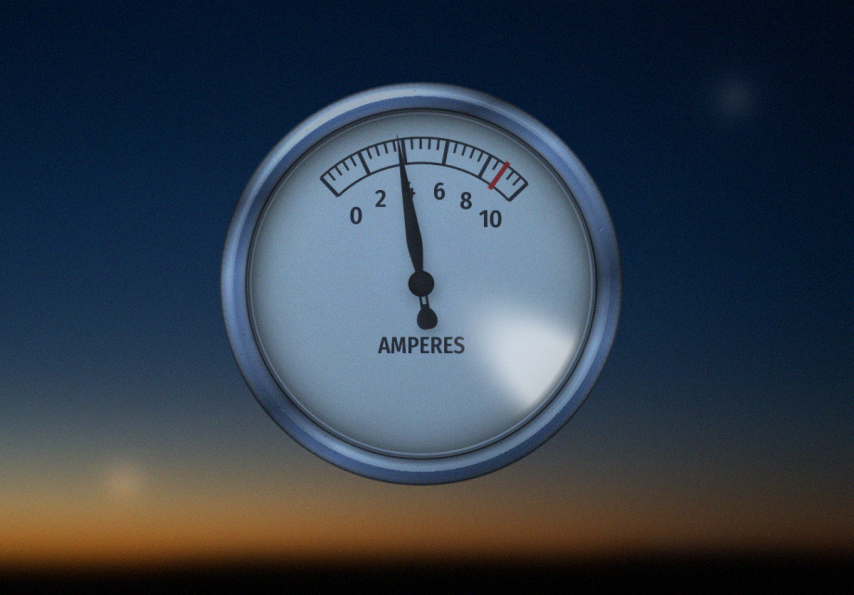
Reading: **3.8** A
